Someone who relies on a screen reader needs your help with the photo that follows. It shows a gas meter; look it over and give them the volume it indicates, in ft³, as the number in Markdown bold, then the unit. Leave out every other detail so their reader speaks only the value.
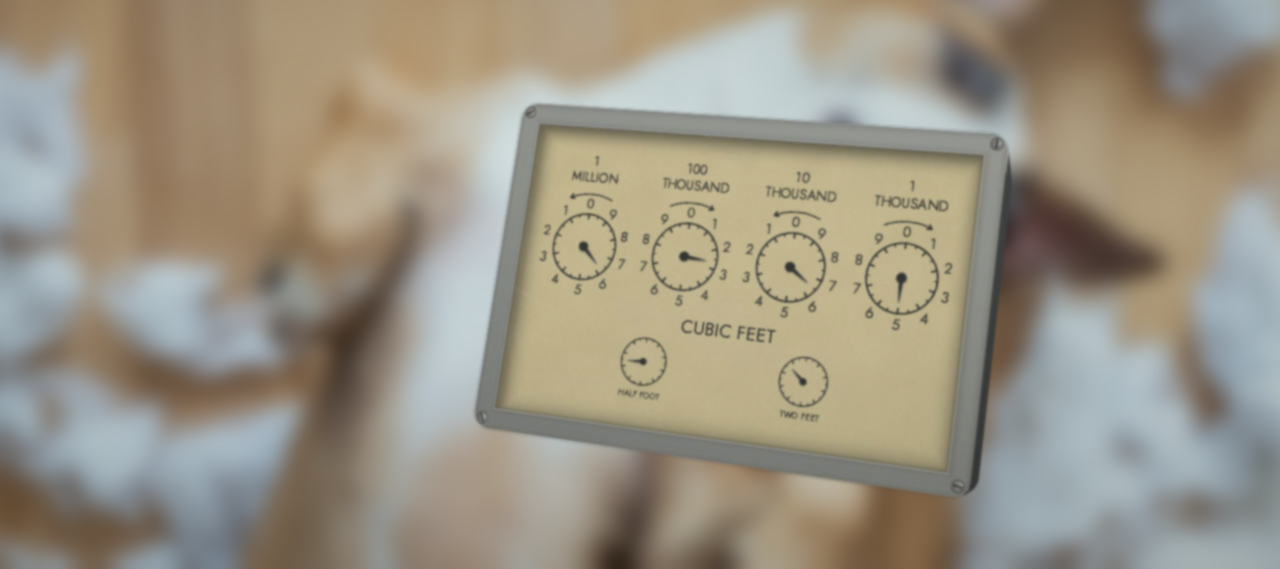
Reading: **626500** ft³
